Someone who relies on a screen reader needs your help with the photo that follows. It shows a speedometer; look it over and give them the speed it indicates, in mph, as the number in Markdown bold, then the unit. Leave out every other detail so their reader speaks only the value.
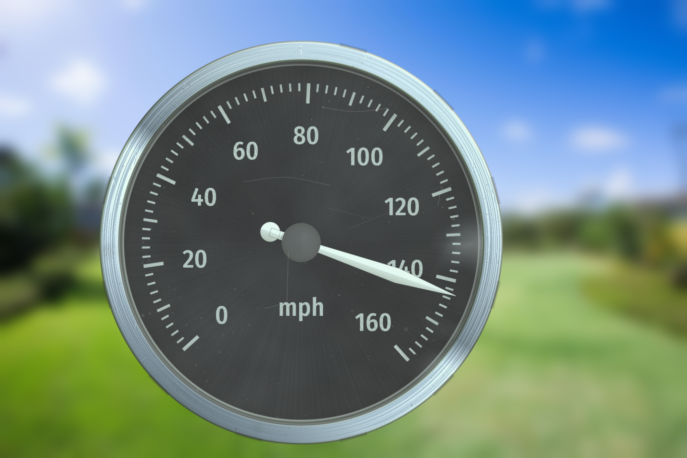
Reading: **143** mph
